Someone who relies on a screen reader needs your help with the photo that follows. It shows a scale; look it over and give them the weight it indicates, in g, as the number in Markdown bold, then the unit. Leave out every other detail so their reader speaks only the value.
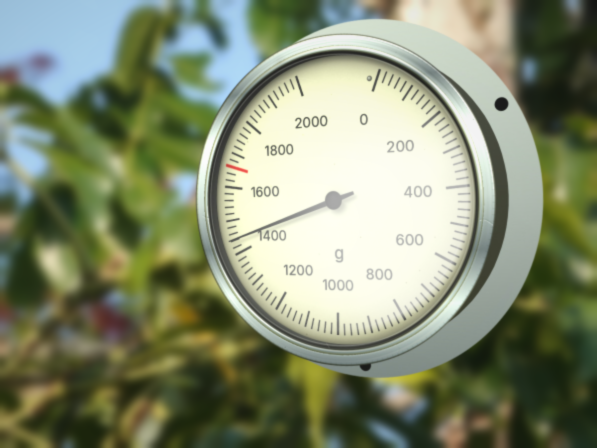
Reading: **1440** g
